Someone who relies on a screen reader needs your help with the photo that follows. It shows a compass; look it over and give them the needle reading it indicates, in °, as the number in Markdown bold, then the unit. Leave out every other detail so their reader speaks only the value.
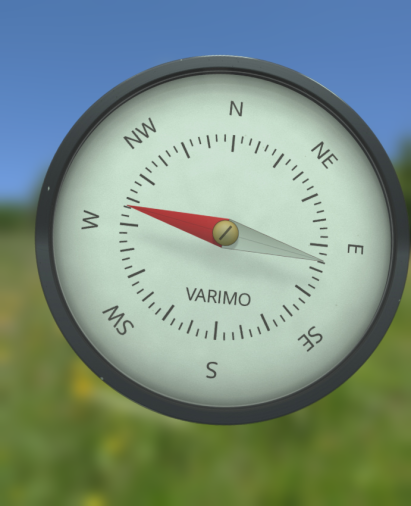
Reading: **280** °
